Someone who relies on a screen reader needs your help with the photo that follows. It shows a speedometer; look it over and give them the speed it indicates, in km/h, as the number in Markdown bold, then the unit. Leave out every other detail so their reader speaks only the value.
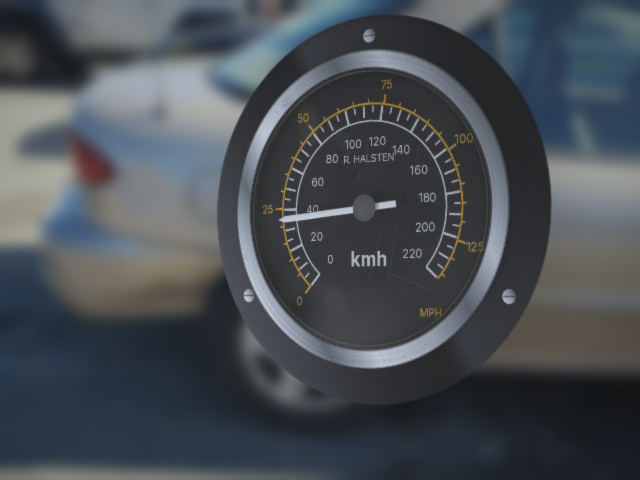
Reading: **35** km/h
